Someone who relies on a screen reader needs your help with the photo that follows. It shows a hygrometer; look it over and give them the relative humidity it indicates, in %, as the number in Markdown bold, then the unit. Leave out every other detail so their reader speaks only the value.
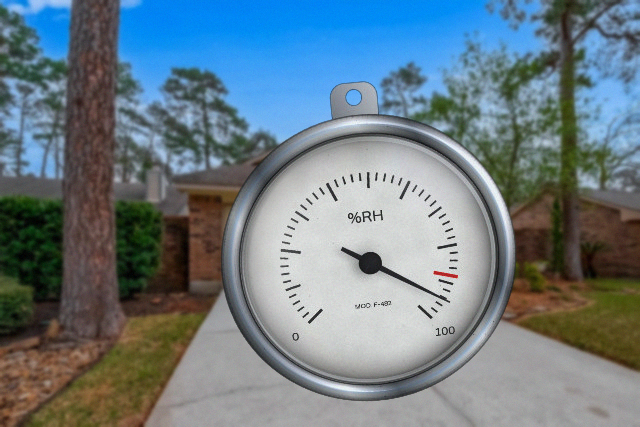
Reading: **94** %
